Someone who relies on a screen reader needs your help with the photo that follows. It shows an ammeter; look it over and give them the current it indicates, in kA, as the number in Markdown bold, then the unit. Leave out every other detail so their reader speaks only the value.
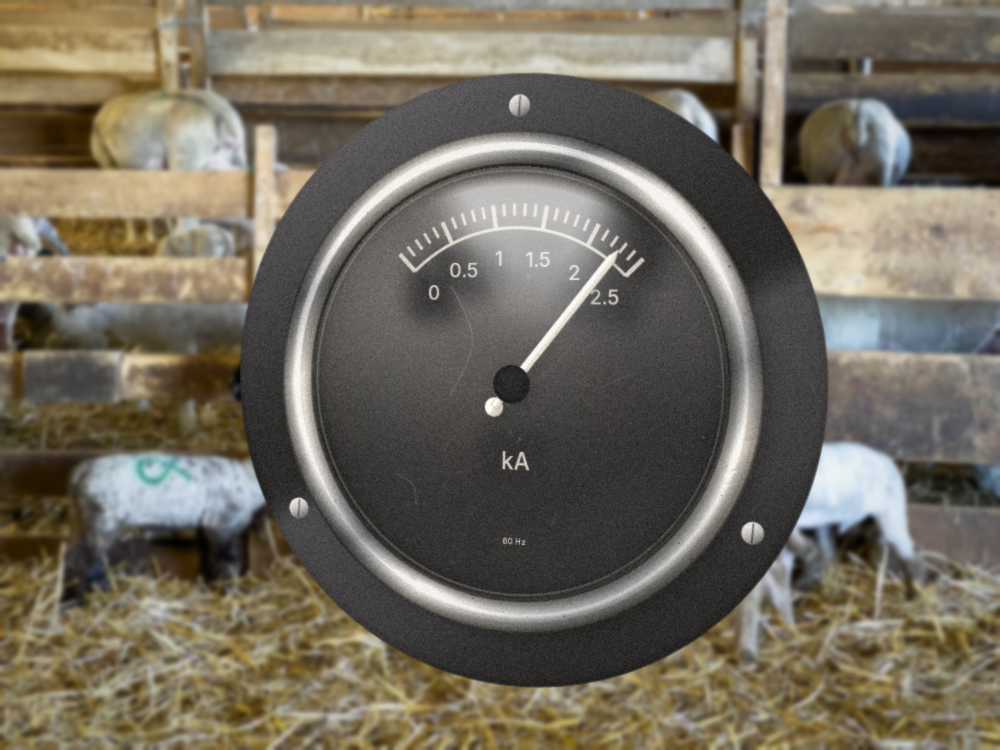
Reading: **2.3** kA
